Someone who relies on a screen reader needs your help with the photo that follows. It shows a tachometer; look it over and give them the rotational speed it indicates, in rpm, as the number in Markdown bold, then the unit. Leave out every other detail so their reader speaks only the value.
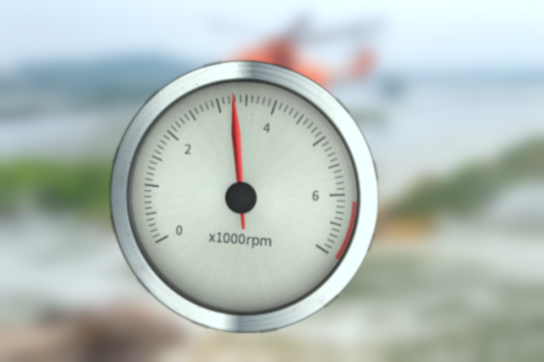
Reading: **3300** rpm
